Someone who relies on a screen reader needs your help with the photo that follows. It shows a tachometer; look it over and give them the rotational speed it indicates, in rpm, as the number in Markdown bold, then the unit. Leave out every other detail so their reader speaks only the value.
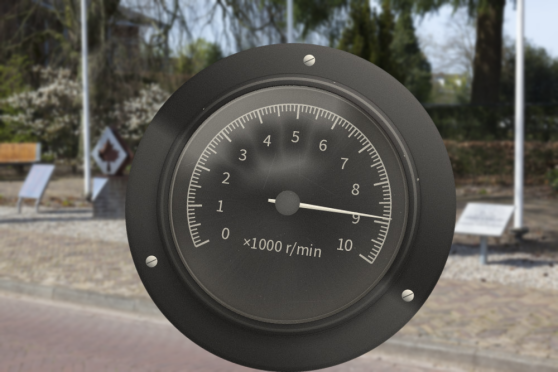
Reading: **8900** rpm
